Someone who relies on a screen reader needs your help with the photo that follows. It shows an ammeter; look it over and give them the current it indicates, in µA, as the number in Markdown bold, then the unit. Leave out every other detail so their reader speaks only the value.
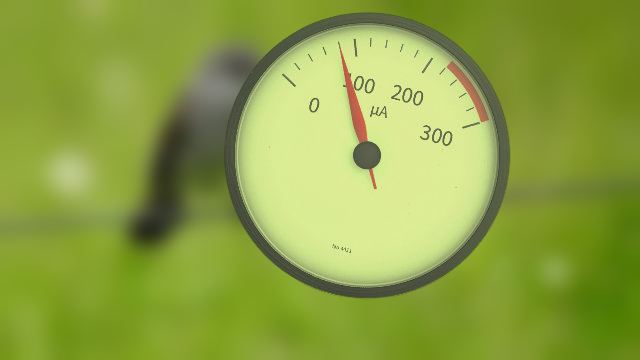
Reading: **80** µA
